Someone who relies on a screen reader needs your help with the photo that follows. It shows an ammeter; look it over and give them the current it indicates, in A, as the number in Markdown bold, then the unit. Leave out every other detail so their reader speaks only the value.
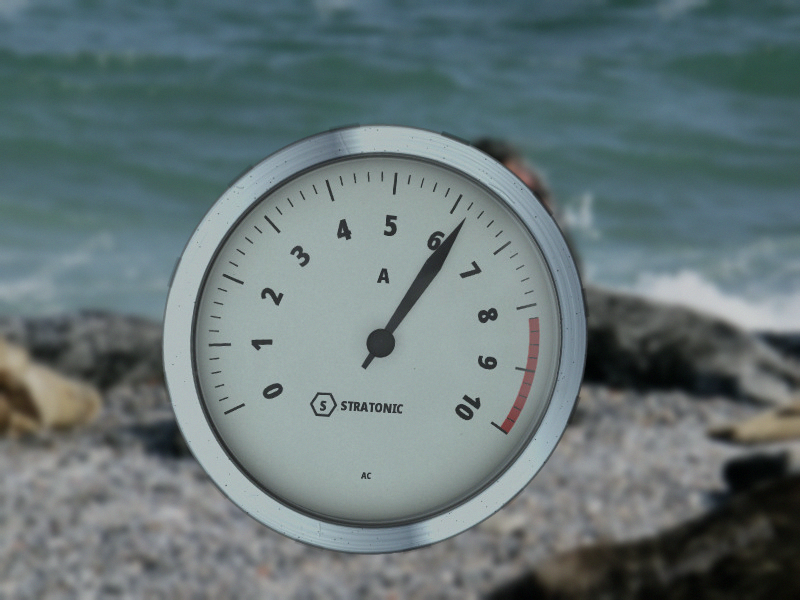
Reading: **6.2** A
